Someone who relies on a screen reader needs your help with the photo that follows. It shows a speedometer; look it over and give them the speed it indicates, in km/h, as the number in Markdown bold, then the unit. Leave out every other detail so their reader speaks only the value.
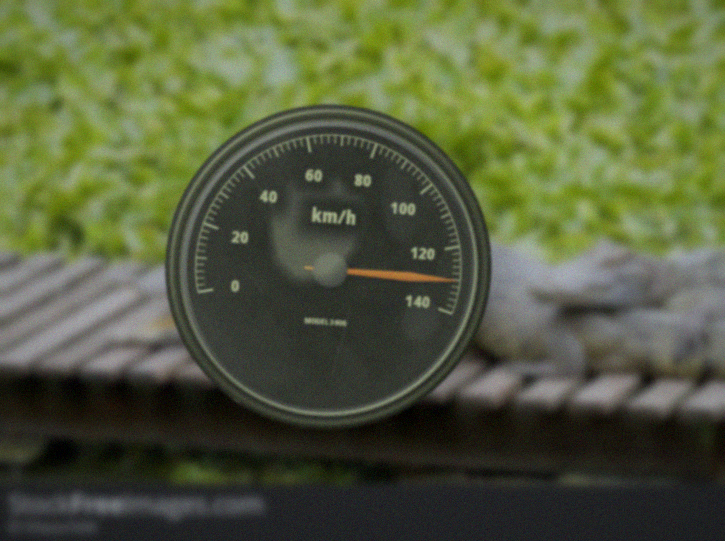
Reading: **130** km/h
